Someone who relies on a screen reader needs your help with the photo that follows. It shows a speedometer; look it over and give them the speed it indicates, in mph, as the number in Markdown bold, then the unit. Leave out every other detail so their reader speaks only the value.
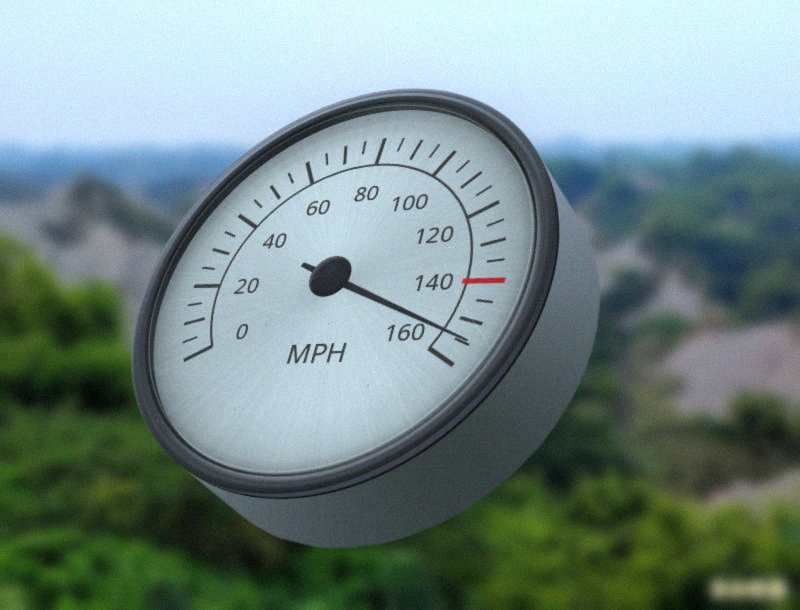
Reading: **155** mph
